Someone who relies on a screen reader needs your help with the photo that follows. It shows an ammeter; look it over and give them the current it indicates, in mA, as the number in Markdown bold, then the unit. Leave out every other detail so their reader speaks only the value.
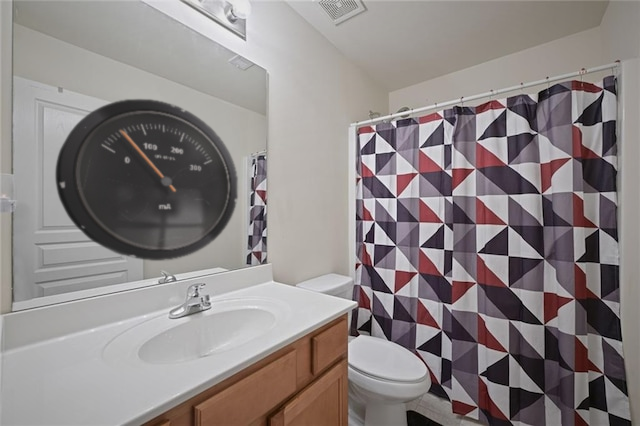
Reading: **50** mA
